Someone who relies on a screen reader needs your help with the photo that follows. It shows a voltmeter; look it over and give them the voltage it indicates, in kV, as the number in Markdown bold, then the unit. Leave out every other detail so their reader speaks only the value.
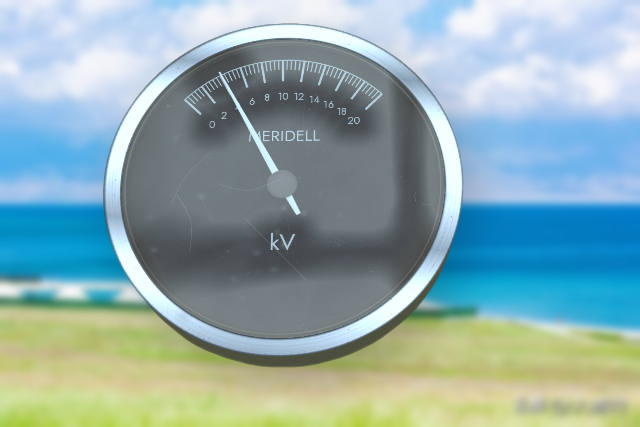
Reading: **4** kV
